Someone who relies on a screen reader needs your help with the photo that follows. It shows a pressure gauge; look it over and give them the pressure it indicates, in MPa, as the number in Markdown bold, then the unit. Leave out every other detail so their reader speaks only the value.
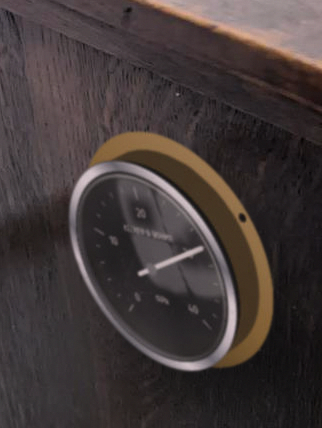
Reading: **30** MPa
